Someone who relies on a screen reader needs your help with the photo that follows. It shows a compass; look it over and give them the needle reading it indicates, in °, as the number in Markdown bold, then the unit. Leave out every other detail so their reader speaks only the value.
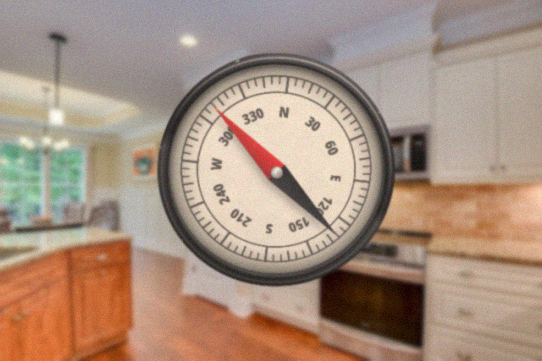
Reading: **310** °
